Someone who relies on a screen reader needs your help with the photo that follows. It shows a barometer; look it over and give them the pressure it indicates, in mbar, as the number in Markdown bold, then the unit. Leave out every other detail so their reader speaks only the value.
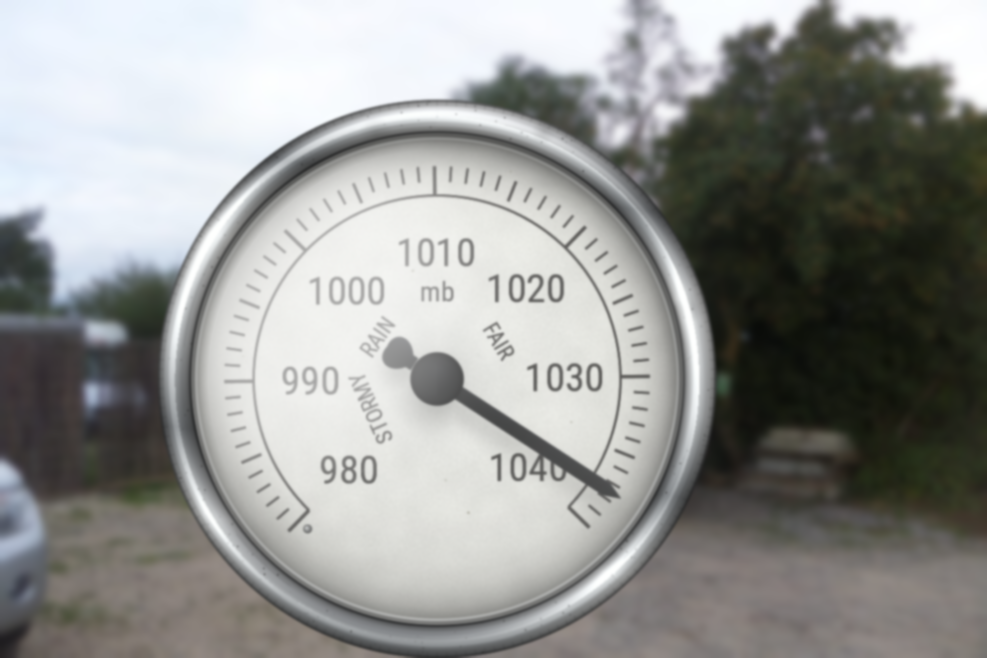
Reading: **1037.5** mbar
